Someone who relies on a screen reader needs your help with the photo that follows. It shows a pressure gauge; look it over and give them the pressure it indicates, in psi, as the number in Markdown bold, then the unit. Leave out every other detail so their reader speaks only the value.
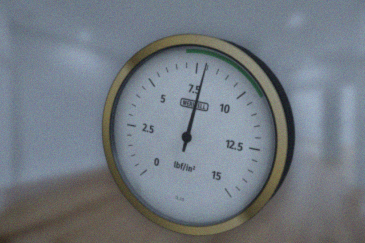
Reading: **8** psi
